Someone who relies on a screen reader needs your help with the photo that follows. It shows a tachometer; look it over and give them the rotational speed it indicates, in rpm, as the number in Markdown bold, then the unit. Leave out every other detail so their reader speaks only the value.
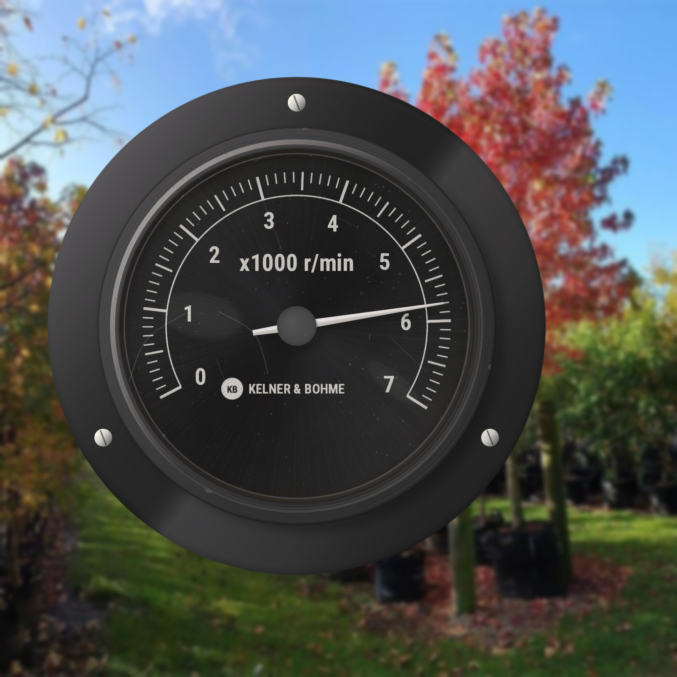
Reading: **5800** rpm
